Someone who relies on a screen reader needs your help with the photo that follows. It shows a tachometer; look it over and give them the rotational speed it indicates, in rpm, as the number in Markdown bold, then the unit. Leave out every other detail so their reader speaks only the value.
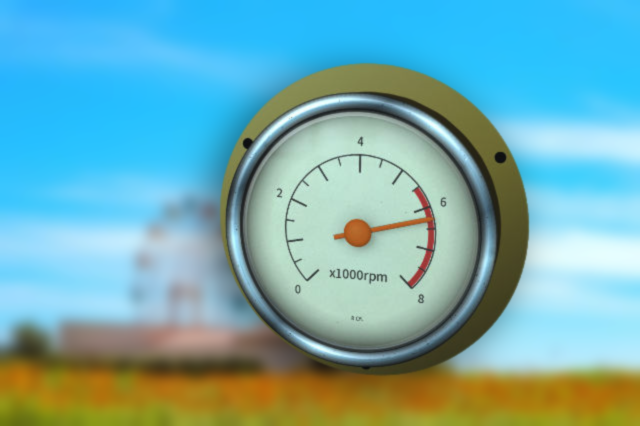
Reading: **6250** rpm
